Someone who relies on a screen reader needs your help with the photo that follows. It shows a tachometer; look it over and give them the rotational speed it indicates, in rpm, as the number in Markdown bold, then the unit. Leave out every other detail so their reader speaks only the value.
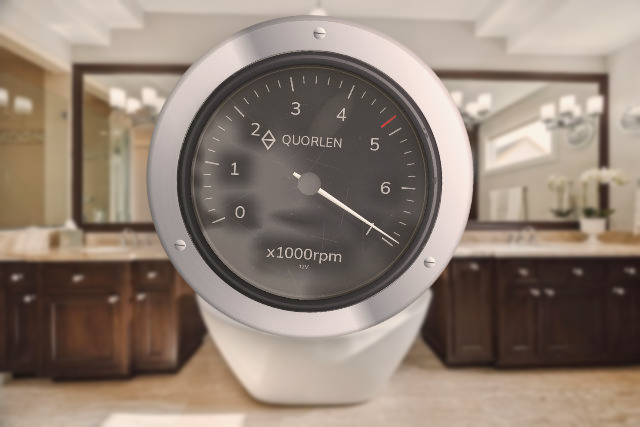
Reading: **6900** rpm
